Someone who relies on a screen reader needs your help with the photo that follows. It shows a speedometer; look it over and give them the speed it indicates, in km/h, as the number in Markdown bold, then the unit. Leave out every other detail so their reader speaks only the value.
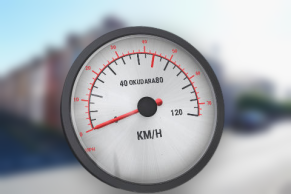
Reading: **0** km/h
